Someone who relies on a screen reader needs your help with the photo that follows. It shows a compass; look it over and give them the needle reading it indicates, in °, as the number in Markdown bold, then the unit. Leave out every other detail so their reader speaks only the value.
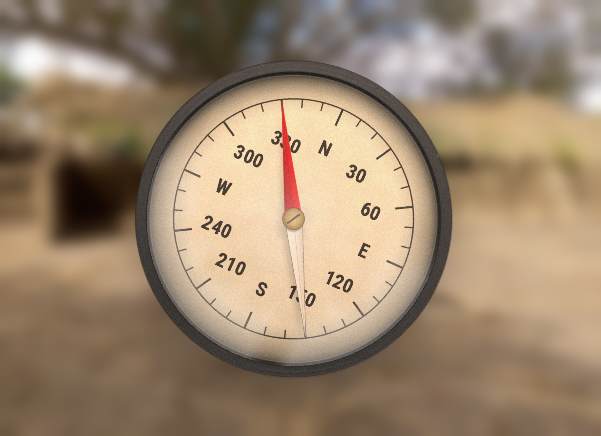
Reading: **330** °
